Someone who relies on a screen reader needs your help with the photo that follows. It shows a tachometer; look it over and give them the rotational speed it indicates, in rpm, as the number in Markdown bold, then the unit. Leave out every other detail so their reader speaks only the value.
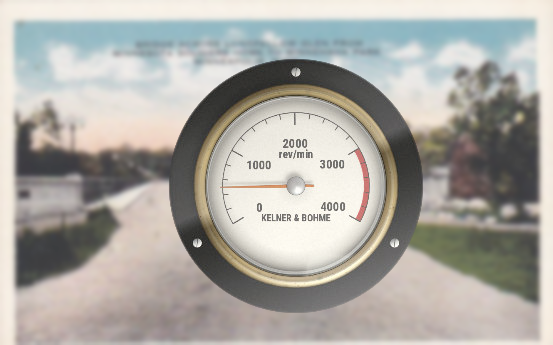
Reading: **500** rpm
